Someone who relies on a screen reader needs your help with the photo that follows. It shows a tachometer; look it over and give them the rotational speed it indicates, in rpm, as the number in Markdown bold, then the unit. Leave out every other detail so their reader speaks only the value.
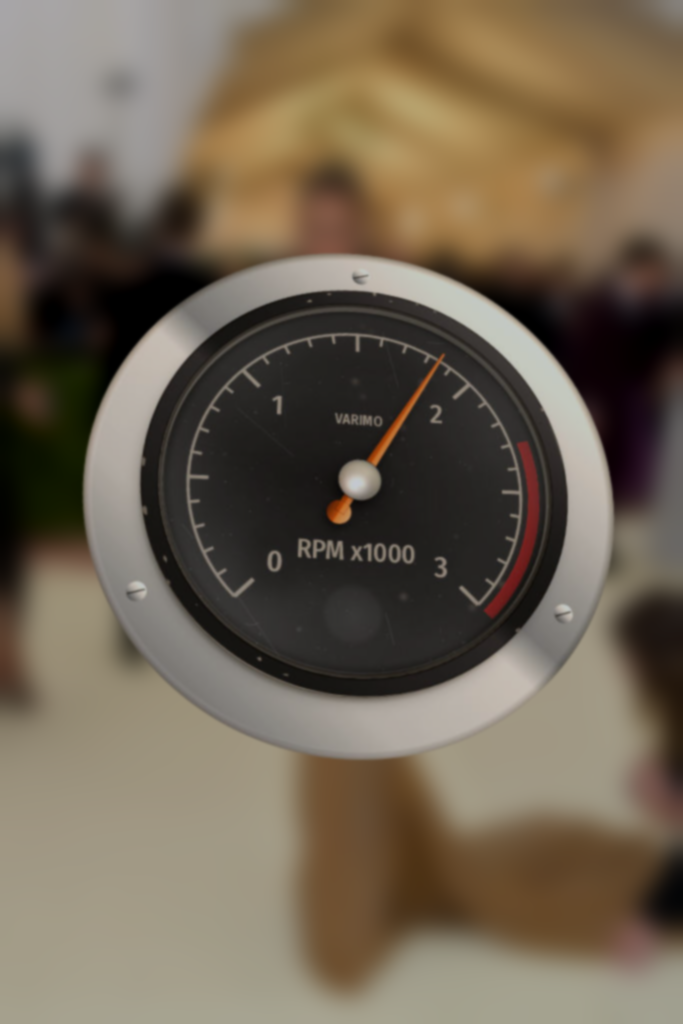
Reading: **1850** rpm
